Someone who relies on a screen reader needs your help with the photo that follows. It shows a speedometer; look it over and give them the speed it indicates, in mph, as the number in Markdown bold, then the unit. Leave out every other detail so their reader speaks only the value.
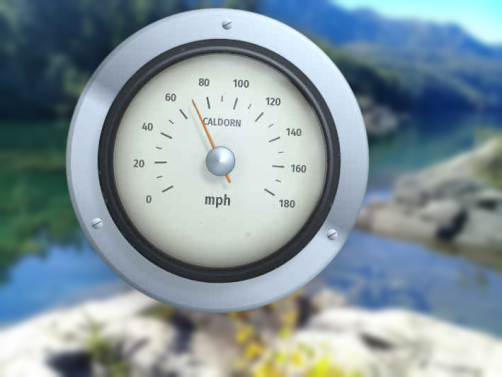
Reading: **70** mph
